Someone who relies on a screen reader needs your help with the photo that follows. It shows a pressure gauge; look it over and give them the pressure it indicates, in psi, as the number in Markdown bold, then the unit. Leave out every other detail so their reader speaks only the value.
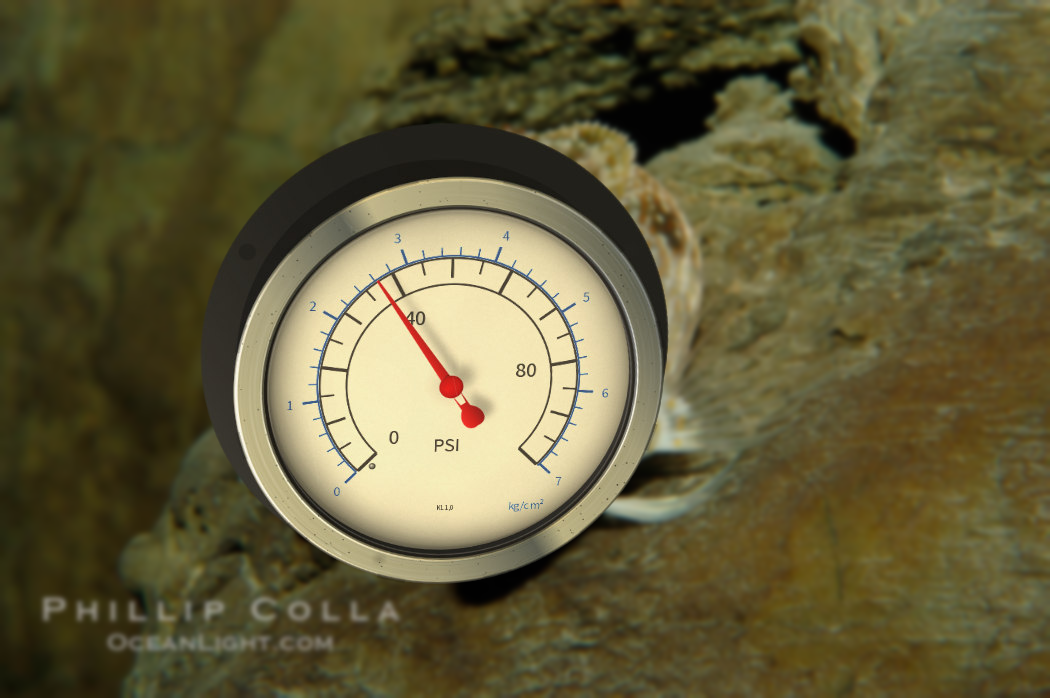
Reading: **37.5** psi
